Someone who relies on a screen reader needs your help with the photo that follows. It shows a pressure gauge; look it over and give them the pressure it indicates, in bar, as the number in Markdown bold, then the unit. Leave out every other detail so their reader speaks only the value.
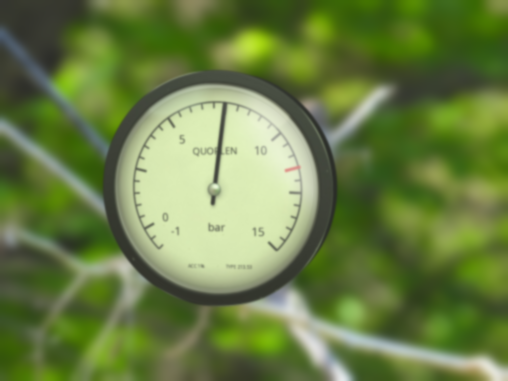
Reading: **7.5** bar
